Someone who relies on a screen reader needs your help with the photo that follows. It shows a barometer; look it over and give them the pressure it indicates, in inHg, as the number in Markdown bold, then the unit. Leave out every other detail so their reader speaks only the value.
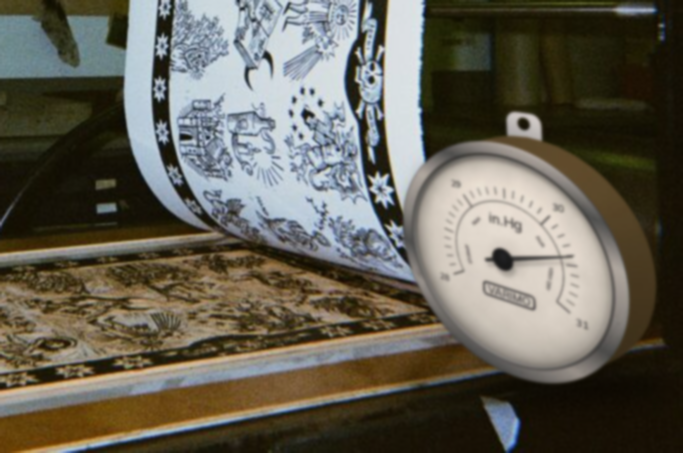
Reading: **30.4** inHg
